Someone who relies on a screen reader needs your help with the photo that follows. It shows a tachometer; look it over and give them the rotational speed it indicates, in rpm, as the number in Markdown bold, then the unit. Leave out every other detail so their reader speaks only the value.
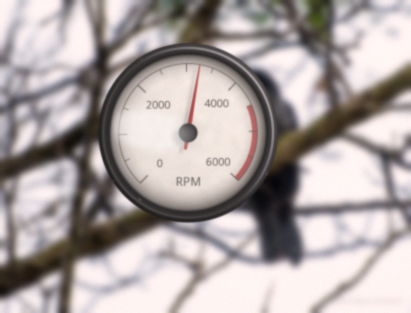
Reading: **3250** rpm
